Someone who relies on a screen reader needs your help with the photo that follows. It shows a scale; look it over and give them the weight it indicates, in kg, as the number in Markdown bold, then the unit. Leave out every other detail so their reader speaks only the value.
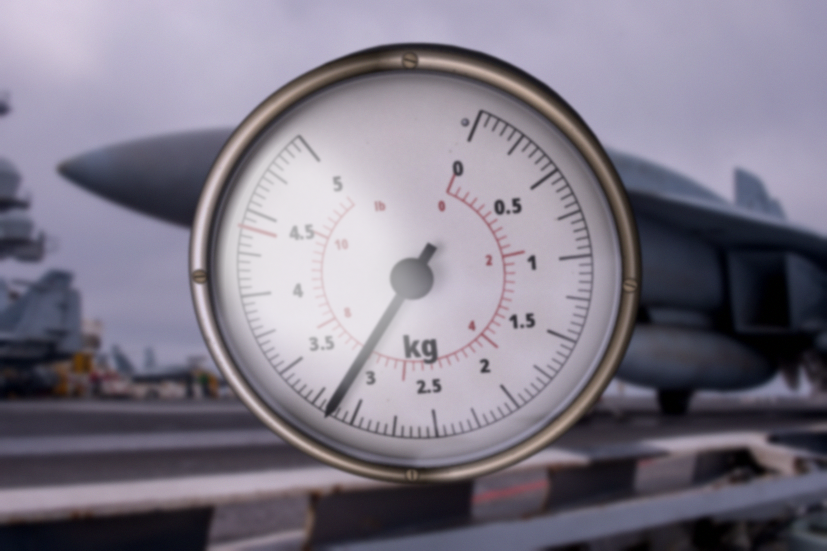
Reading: **3.15** kg
